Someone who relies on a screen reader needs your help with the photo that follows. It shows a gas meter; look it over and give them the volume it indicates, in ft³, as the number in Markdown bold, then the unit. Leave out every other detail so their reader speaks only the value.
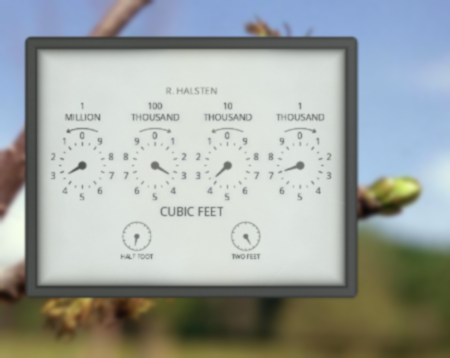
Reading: **333700** ft³
